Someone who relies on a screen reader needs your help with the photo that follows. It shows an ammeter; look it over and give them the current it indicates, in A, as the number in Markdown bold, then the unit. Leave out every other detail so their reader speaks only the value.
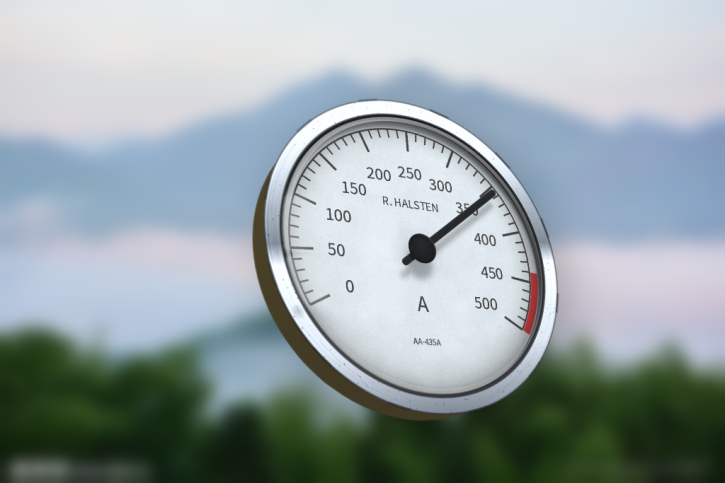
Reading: **355** A
